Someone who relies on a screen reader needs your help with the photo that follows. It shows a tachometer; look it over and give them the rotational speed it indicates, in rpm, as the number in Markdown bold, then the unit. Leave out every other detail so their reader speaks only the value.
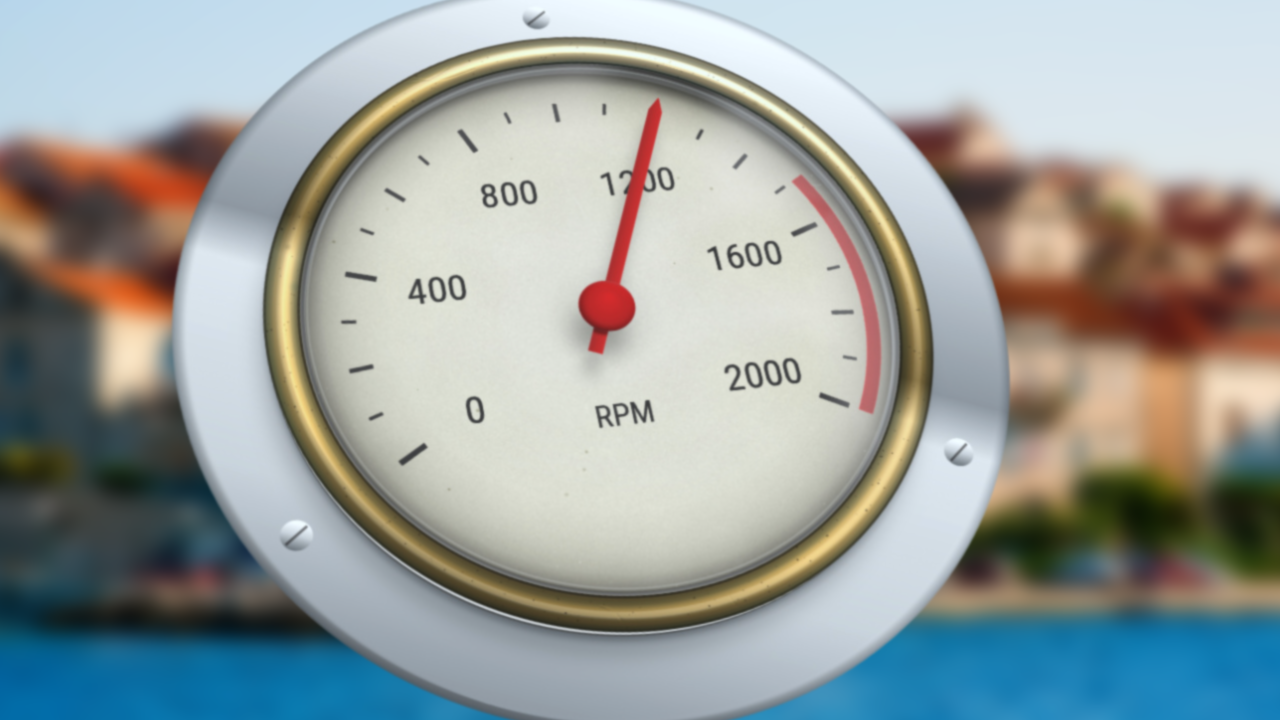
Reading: **1200** rpm
